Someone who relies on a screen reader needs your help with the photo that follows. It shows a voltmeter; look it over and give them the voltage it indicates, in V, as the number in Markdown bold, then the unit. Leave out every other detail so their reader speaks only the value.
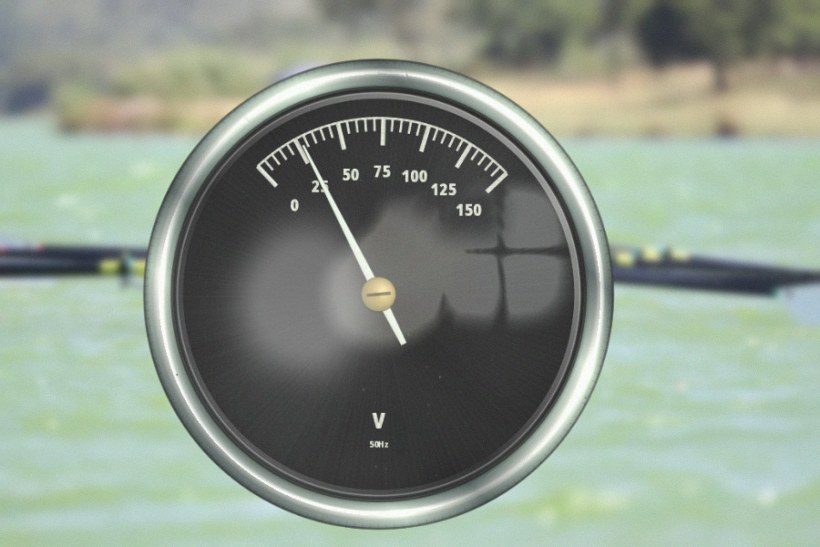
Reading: **27.5** V
